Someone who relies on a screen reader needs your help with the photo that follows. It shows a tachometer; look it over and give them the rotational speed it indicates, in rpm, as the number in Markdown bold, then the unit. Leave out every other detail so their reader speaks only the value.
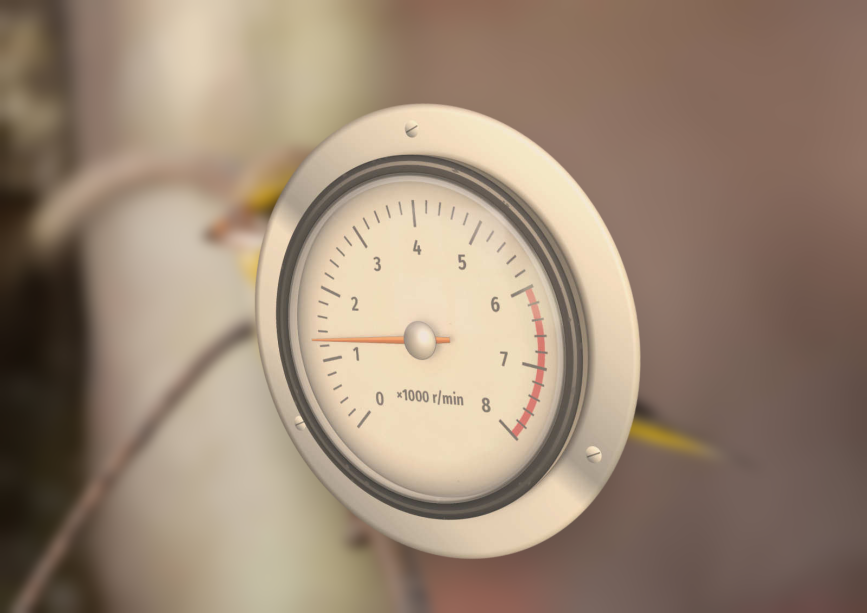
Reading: **1300** rpm
